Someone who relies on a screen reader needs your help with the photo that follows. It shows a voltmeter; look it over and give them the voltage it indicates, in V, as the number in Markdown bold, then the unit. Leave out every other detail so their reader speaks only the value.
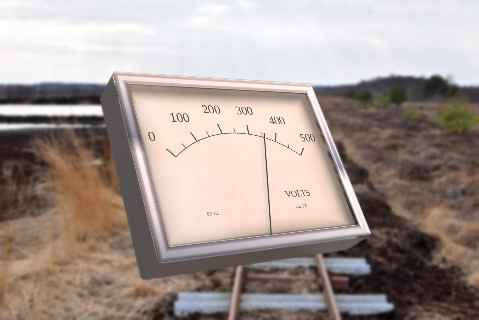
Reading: **350** V
